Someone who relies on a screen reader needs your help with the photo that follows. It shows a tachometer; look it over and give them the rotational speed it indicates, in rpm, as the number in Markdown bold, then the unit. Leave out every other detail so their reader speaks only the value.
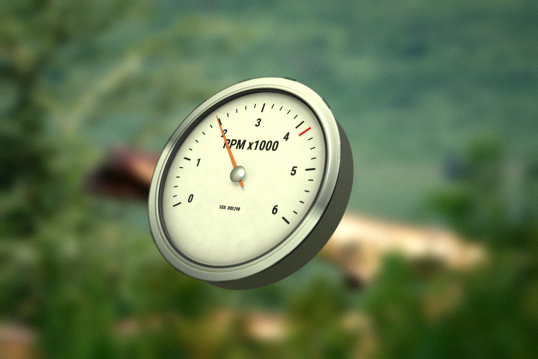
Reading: **2000** rpm
